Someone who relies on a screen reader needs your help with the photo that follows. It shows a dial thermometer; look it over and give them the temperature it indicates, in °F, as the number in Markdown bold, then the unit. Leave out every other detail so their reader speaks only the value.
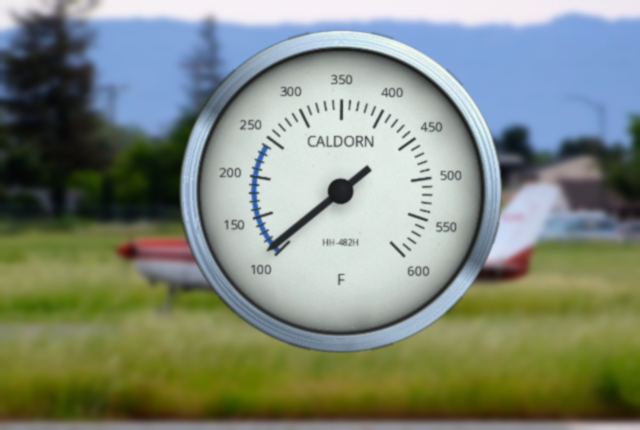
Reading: **110** °F
